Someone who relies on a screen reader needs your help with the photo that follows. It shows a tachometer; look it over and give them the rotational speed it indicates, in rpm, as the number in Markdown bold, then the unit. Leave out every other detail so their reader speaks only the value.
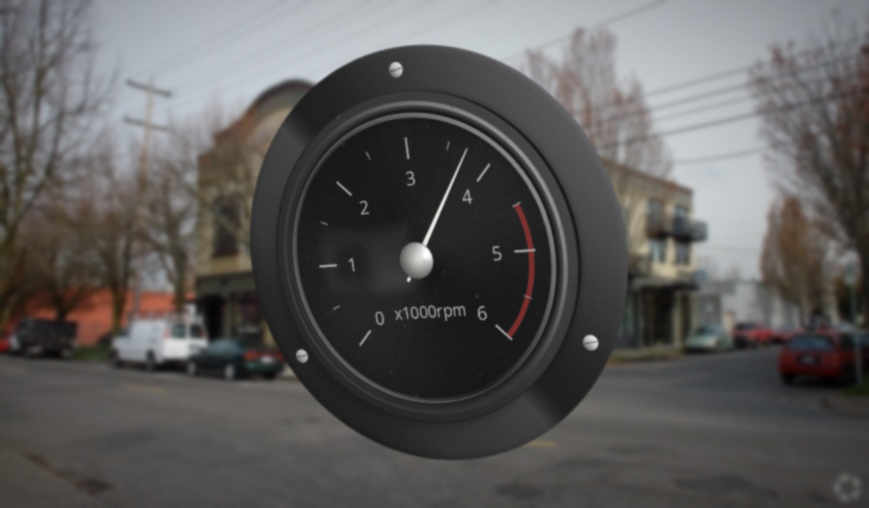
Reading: **3750** rpm
